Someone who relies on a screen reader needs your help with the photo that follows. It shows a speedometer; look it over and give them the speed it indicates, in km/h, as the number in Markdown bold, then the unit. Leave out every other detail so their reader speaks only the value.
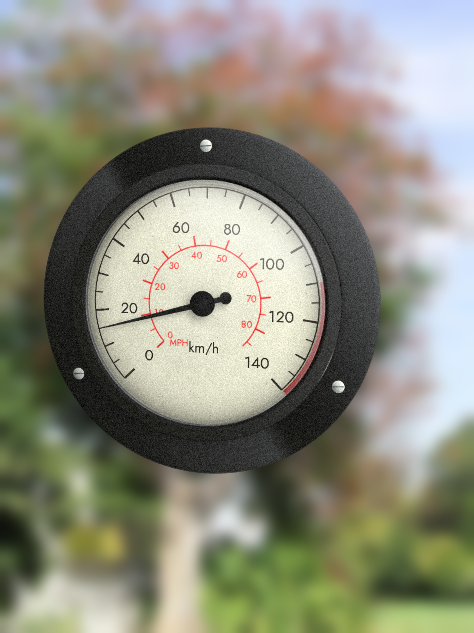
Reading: **15** km/h
